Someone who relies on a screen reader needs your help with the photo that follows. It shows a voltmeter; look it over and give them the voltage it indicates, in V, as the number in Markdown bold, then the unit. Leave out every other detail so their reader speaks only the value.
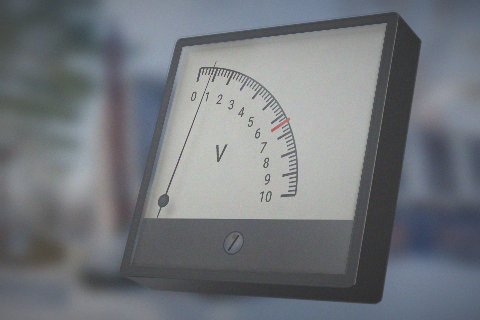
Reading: **1** V
